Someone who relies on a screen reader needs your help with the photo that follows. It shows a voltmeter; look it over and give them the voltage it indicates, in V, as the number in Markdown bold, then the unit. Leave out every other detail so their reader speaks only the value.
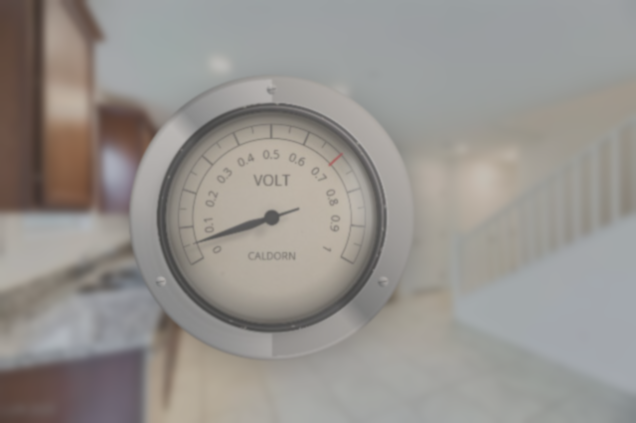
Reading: **0.05** V
